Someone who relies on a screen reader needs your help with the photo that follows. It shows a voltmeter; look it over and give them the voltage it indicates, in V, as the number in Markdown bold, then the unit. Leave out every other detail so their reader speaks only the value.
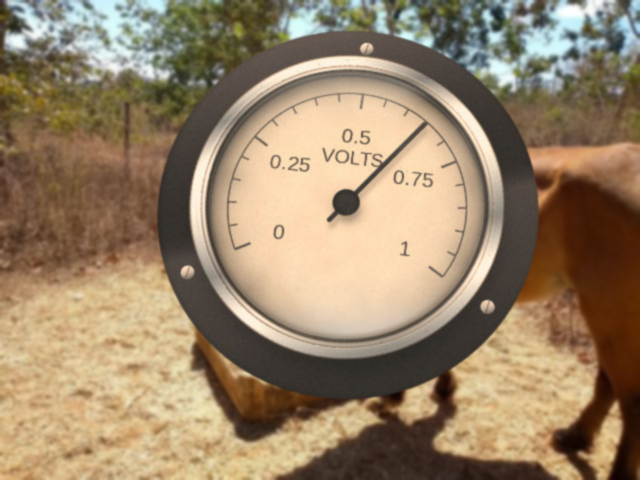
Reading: **0.65** V
